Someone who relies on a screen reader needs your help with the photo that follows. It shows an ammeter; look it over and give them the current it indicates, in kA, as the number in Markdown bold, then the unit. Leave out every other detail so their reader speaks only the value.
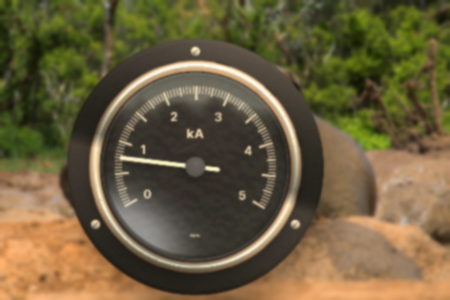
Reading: **0.75** kA
